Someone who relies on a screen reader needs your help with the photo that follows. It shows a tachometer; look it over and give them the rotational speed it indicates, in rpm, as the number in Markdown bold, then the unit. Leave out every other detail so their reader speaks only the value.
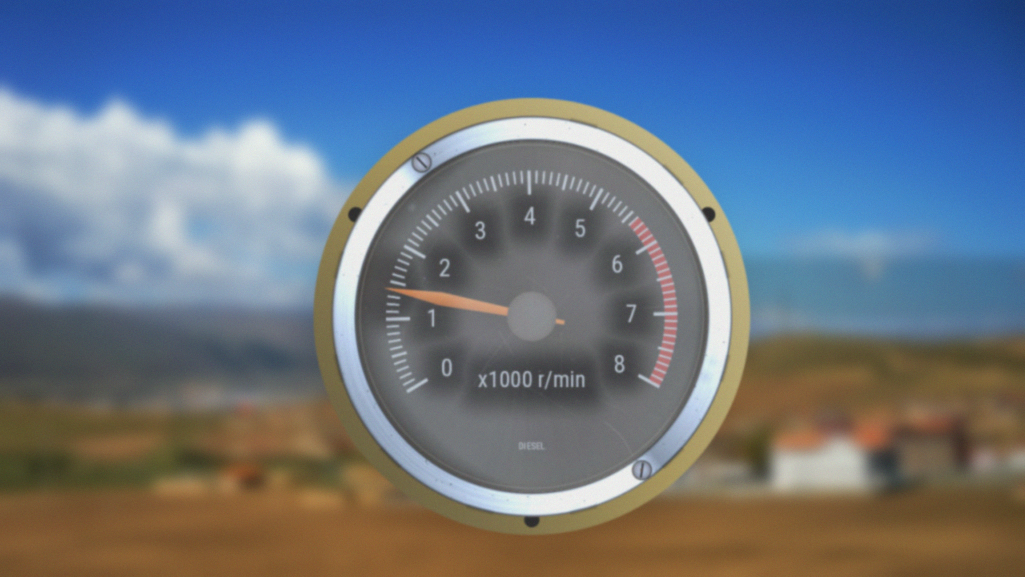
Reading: **1400** rpm
